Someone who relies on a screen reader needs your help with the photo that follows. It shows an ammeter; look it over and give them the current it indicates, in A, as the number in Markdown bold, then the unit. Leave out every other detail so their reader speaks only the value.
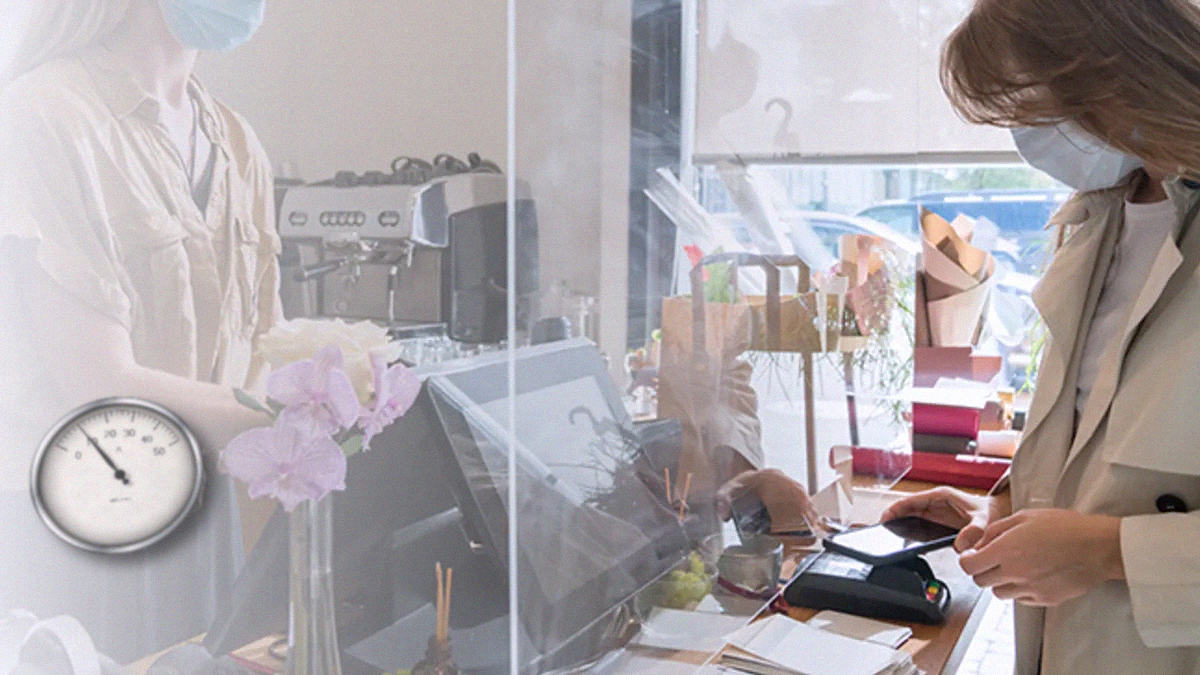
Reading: **10** A
